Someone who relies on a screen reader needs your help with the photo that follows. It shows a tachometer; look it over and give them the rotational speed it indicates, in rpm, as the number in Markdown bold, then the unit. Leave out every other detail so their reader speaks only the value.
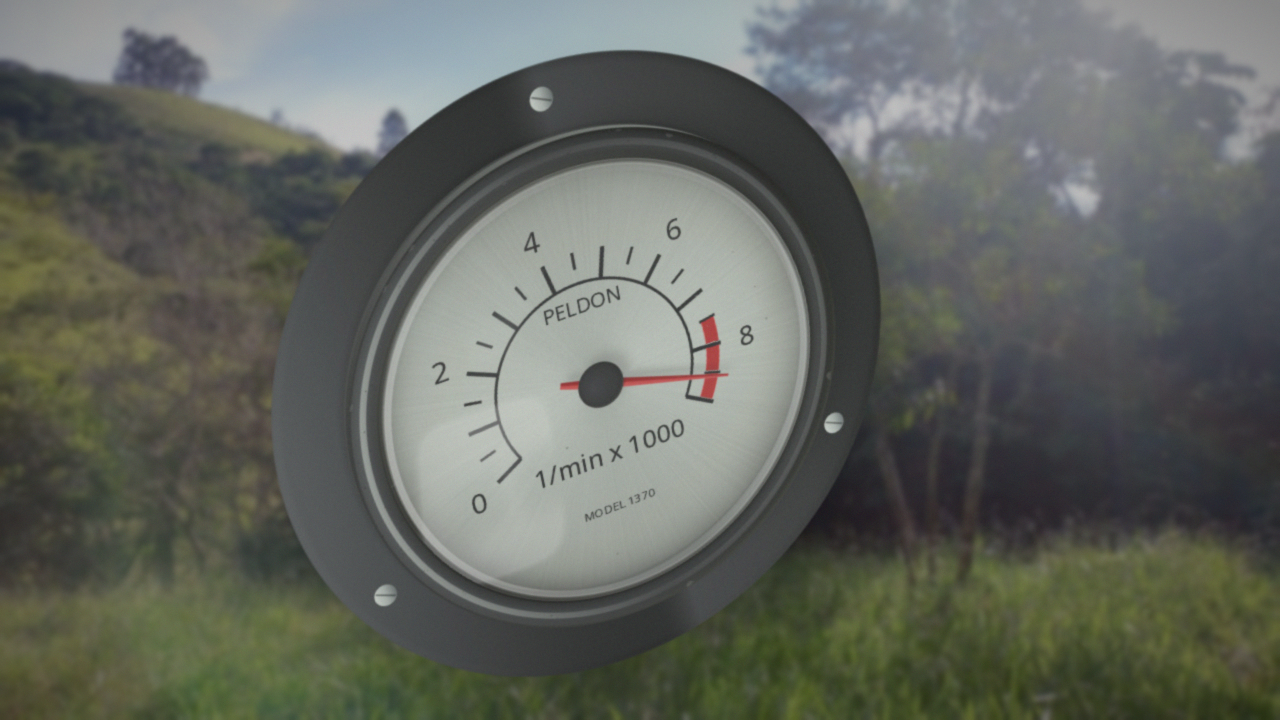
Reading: **8500** rpm
